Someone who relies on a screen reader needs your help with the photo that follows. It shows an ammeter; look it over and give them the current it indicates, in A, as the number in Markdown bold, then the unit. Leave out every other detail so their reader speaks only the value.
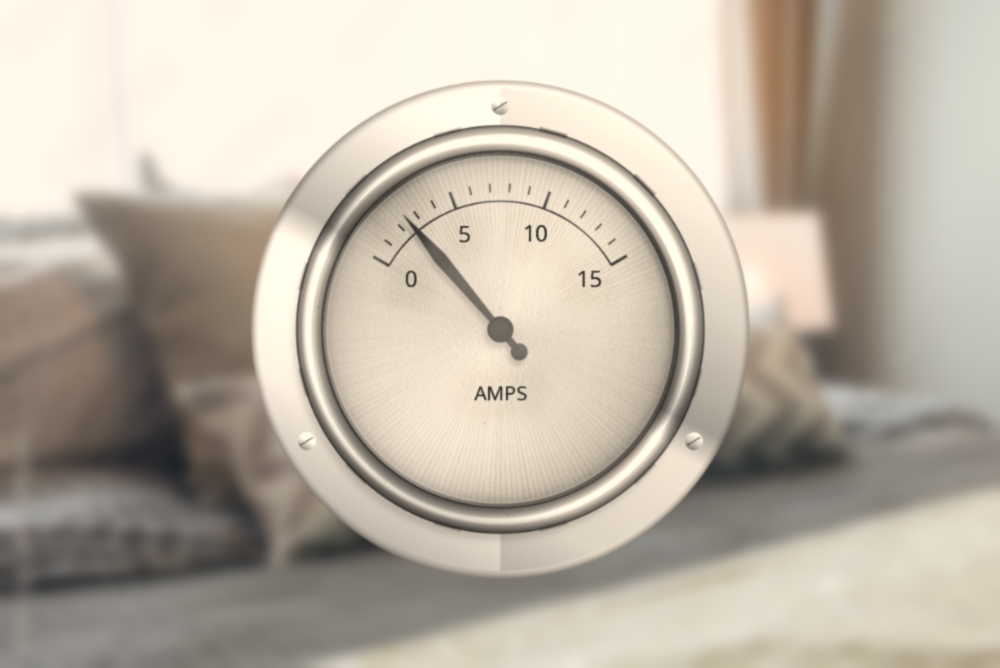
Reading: **2.5** A
